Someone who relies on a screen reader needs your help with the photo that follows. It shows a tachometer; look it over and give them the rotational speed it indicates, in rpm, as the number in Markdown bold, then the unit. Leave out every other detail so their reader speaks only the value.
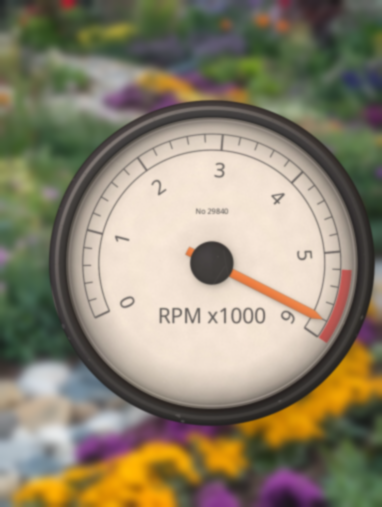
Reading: **5800** rpm
